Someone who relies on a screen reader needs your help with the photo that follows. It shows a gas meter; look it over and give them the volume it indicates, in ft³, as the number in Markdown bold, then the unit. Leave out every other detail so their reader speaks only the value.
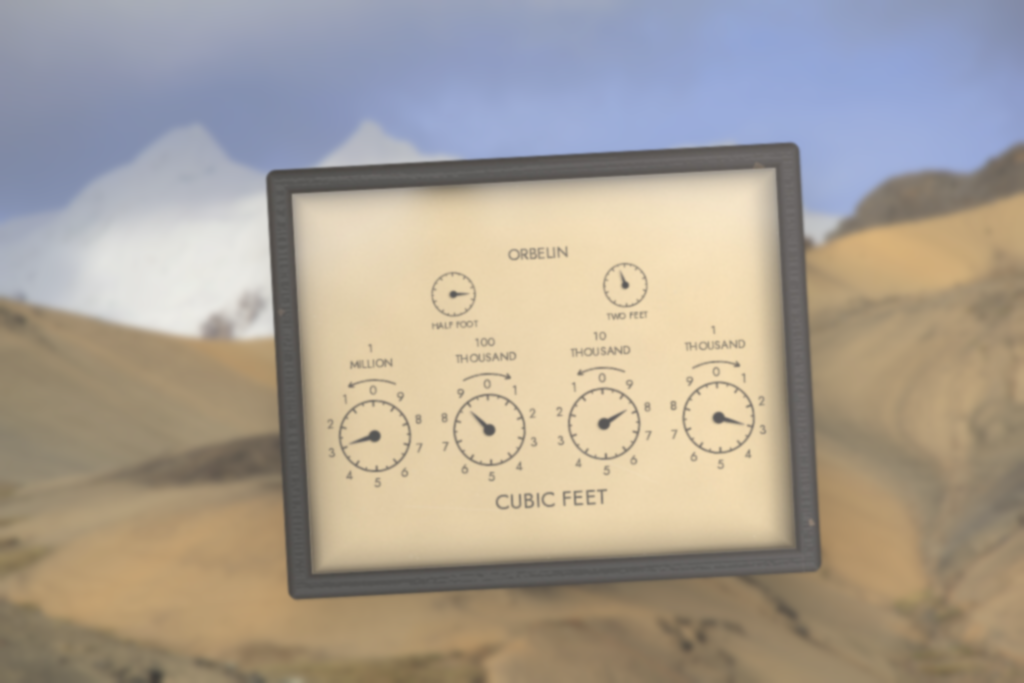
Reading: **288300** ft³
